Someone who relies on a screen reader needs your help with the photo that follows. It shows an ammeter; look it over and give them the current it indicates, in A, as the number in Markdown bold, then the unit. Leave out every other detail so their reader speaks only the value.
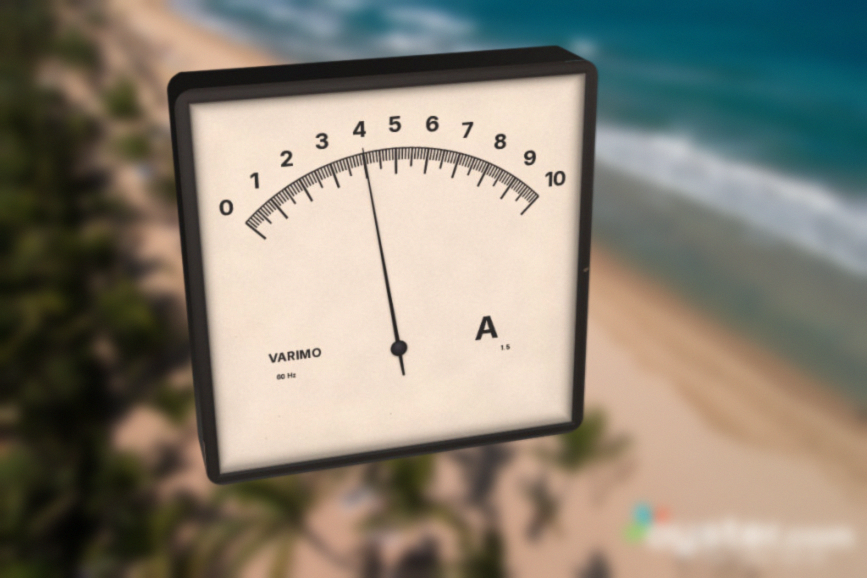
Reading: **4** A
